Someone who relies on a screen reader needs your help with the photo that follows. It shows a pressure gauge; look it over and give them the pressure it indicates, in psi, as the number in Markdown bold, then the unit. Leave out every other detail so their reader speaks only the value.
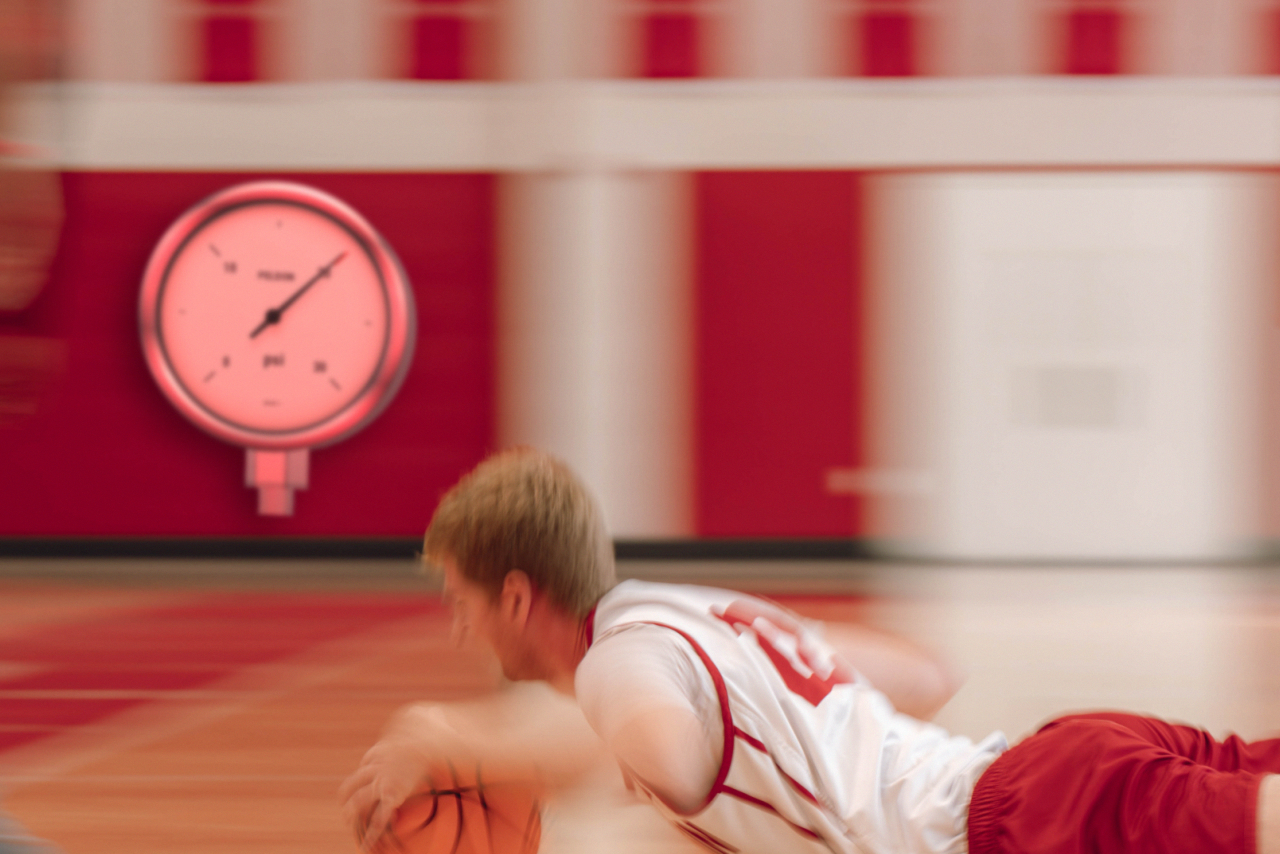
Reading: **20** psi
